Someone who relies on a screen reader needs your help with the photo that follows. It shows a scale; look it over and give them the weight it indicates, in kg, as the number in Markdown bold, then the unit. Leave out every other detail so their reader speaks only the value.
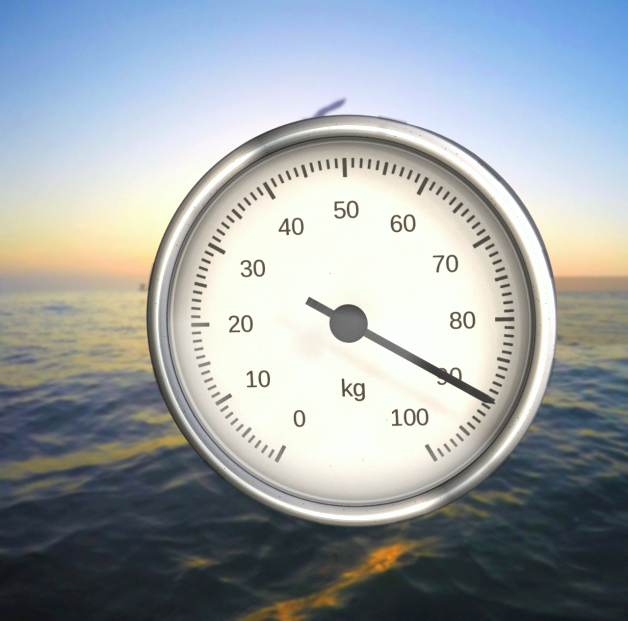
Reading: **90** kg
